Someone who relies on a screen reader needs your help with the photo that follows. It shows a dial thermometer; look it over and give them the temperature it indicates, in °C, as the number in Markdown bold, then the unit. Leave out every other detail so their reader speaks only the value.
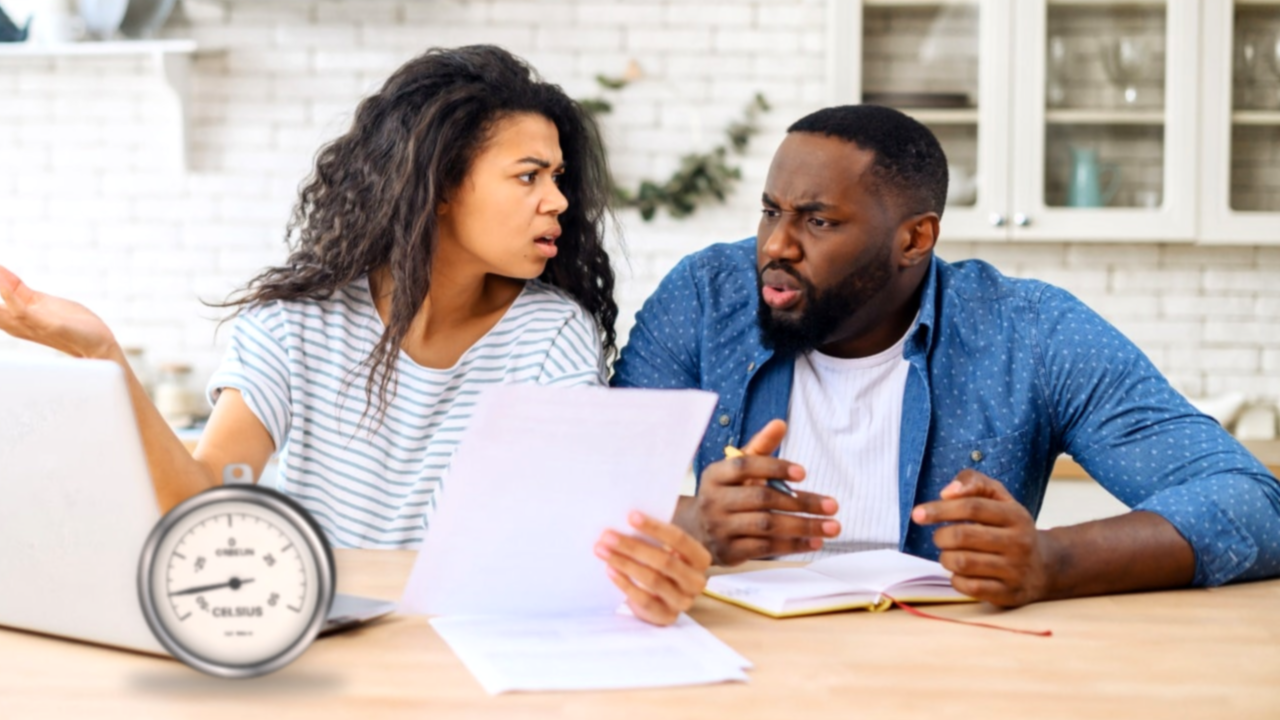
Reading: **-40** °C
